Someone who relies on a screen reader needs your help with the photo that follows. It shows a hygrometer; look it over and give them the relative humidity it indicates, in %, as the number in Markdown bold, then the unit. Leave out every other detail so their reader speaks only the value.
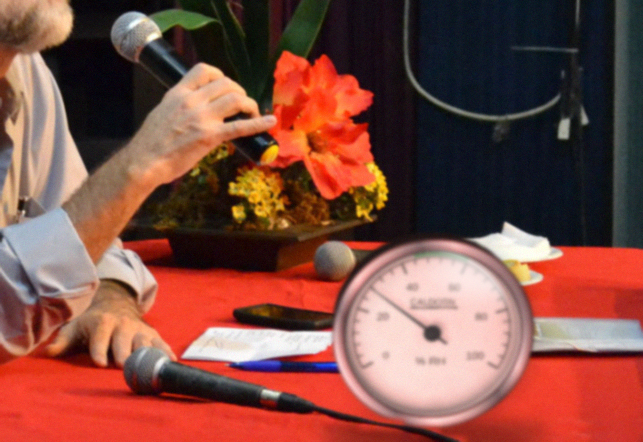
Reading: **28** %
